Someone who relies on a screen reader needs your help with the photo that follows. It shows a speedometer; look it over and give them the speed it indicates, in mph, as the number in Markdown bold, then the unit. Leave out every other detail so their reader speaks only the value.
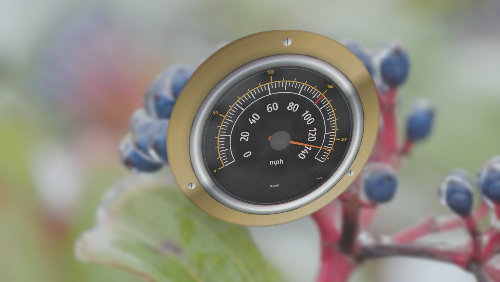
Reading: **130** mph
